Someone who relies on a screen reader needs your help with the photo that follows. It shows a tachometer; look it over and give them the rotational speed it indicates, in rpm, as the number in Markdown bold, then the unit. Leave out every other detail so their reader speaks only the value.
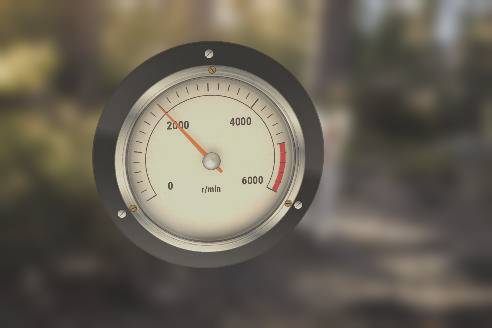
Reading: **2000** rpm
